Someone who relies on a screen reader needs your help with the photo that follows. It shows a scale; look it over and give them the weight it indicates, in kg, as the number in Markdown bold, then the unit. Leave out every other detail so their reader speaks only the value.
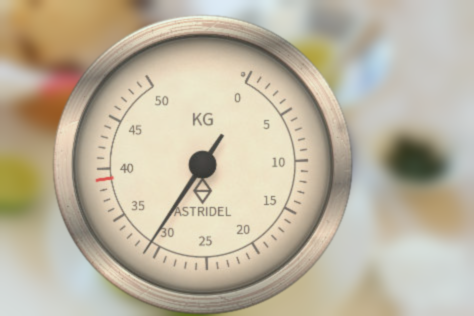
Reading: **31** kg
